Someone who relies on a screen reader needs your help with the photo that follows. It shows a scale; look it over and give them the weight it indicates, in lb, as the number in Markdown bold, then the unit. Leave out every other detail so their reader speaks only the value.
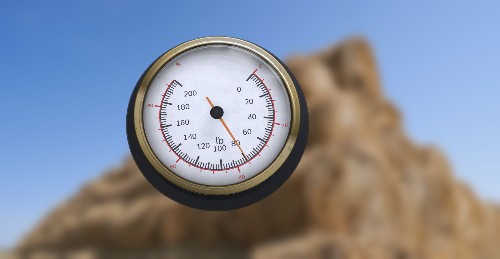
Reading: **80** lb
